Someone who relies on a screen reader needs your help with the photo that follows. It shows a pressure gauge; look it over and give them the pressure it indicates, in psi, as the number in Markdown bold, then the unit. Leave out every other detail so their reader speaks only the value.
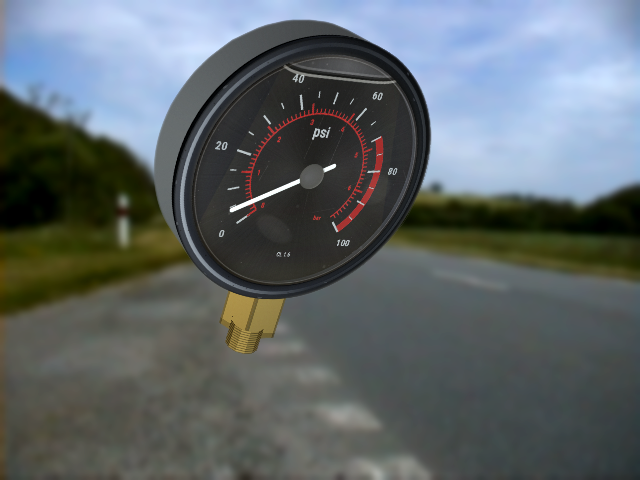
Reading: **5** psi
